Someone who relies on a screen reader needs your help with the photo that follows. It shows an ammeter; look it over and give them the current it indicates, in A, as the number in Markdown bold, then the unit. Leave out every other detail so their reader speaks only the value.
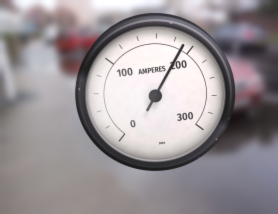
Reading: **190** A
